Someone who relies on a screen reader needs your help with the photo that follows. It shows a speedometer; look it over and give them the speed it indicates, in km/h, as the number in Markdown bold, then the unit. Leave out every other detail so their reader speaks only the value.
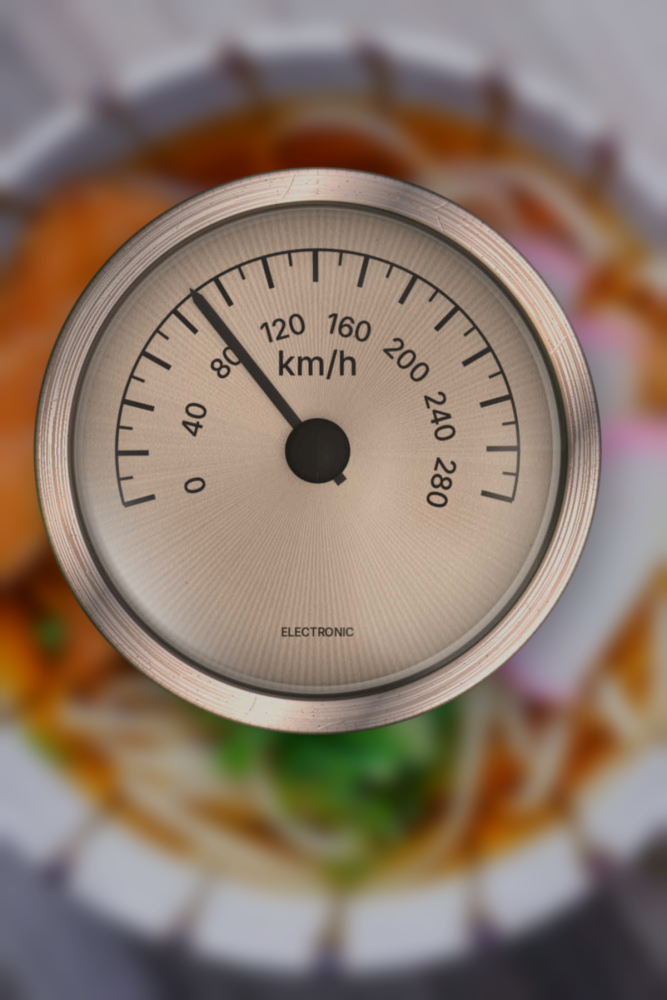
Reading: **90** km/h
